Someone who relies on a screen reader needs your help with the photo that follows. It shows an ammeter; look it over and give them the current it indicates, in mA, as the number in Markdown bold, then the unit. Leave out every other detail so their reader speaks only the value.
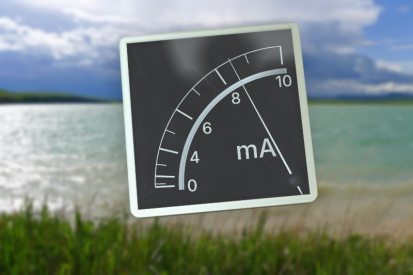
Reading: **8.5** mA
